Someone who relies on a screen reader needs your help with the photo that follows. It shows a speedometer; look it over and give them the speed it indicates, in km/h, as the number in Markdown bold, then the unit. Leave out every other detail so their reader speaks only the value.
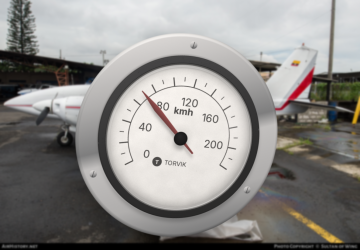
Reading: **70** km/h
